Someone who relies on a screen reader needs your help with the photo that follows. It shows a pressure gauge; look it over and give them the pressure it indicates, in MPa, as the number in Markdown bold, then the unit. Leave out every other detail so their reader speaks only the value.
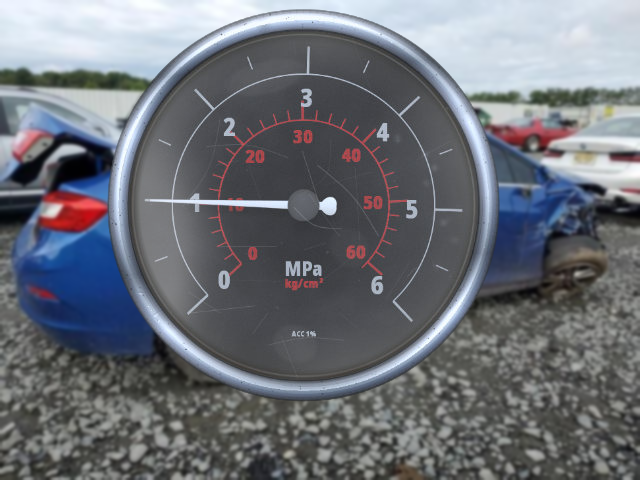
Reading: **1** MPa
